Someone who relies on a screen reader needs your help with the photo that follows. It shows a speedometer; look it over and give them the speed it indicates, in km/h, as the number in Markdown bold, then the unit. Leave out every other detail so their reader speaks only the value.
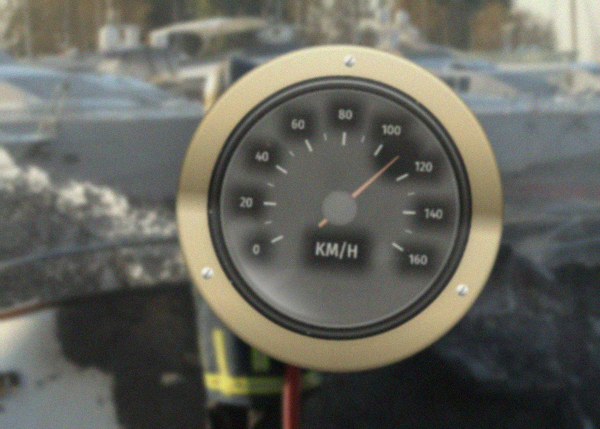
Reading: **110** km/h
